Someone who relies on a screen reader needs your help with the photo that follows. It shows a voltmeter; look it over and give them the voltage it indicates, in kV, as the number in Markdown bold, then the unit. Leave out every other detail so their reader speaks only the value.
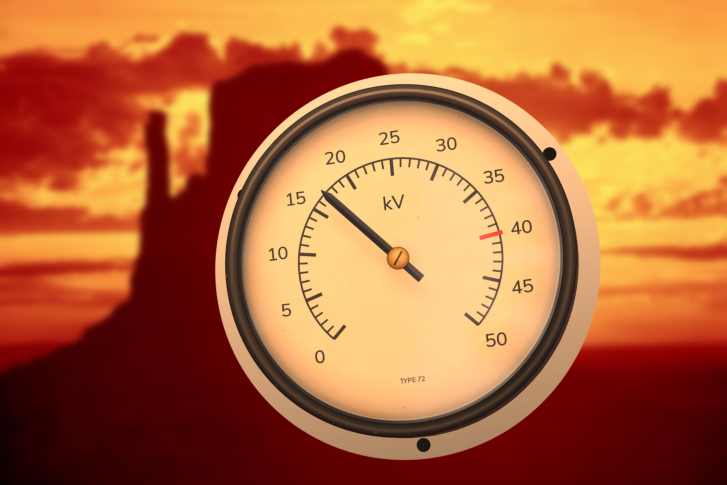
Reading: **17** kV
